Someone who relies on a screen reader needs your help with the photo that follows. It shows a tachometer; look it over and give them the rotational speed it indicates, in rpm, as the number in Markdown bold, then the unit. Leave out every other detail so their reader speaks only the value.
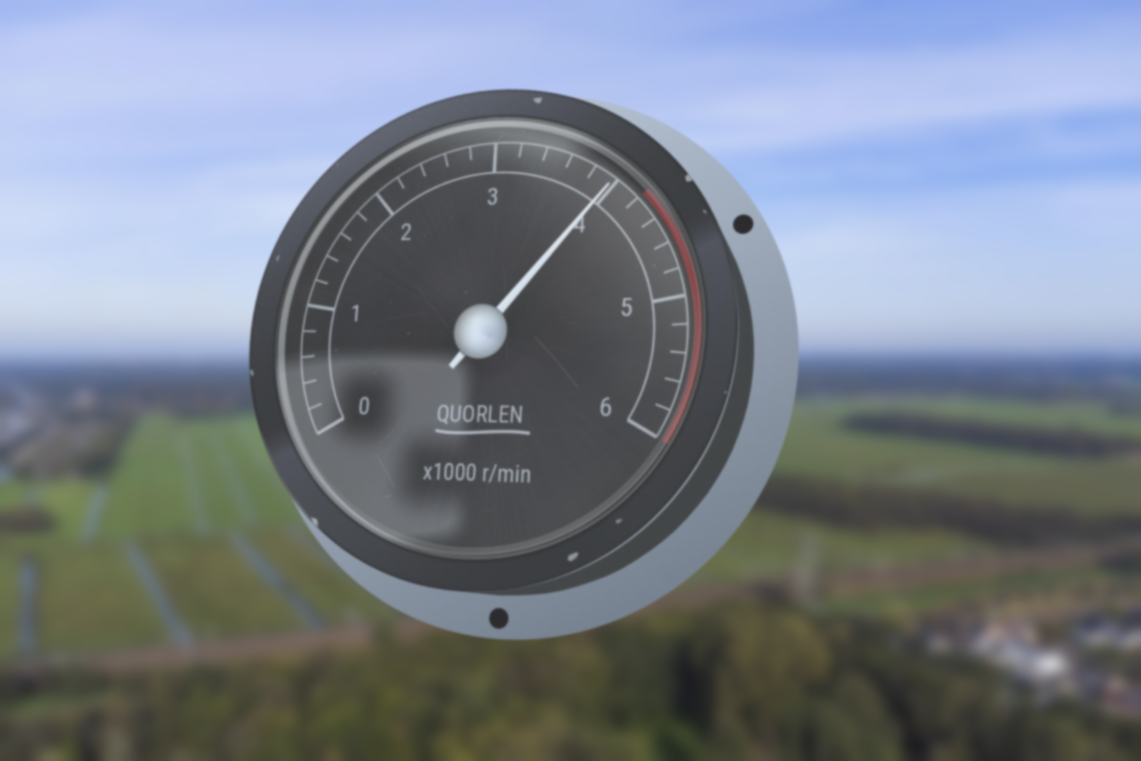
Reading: **4000** rpm
